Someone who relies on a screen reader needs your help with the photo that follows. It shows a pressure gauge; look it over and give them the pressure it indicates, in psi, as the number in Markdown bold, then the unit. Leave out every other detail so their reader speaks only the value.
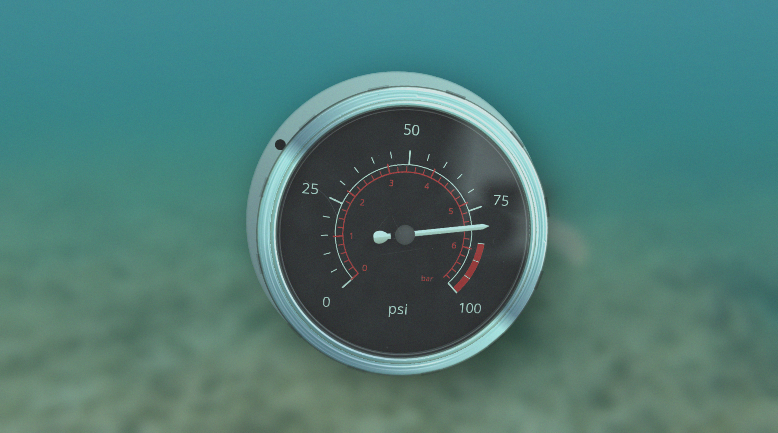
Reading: **80** psi
